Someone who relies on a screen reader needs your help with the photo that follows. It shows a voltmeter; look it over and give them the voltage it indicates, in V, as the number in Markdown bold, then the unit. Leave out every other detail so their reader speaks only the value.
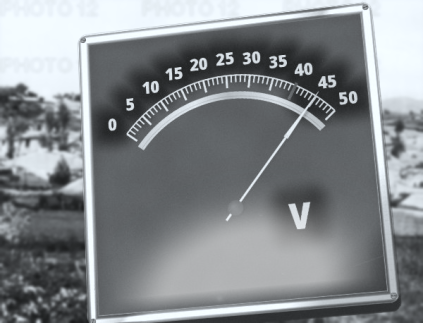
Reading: **45** V
